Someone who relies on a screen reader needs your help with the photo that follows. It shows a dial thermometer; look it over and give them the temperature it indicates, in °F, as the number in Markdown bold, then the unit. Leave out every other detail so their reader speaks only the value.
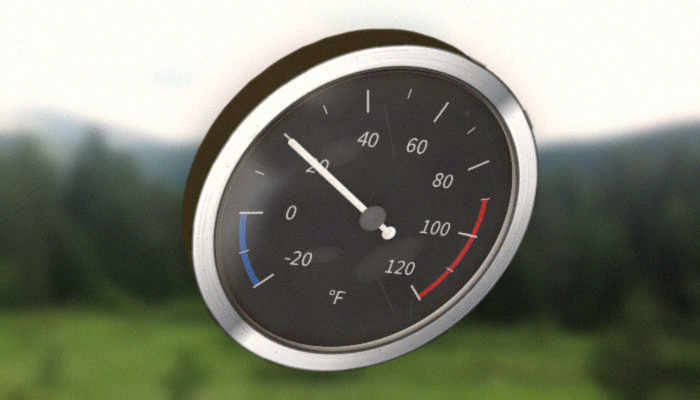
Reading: **20** °F
